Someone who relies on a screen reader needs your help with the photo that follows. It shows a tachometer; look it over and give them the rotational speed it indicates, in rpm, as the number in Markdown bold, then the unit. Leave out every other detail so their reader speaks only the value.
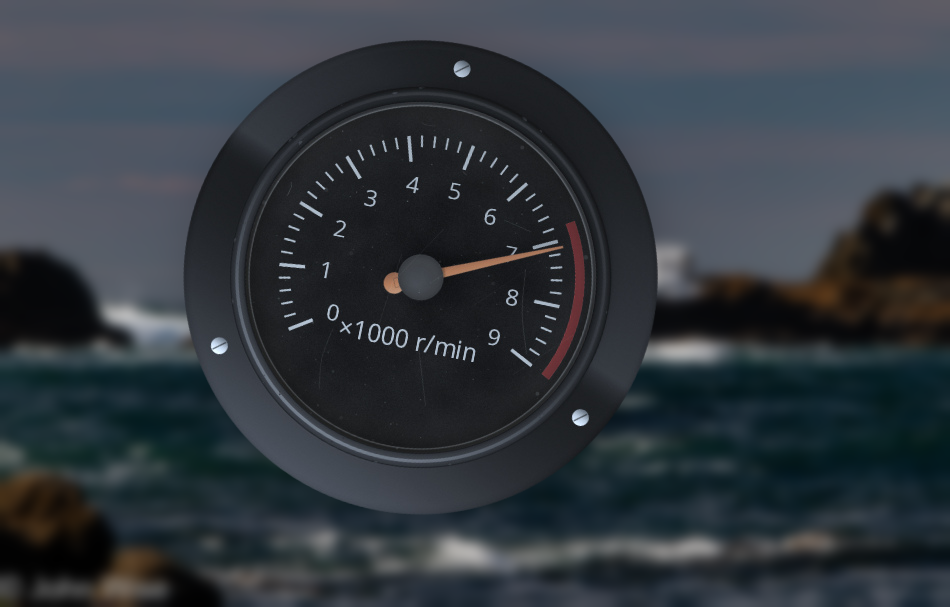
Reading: **7100** rpm
